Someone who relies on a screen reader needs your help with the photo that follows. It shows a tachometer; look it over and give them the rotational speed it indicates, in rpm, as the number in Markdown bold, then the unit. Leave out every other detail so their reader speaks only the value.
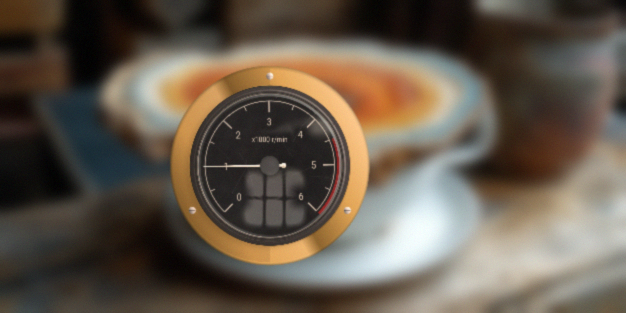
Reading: **1000** rpm
